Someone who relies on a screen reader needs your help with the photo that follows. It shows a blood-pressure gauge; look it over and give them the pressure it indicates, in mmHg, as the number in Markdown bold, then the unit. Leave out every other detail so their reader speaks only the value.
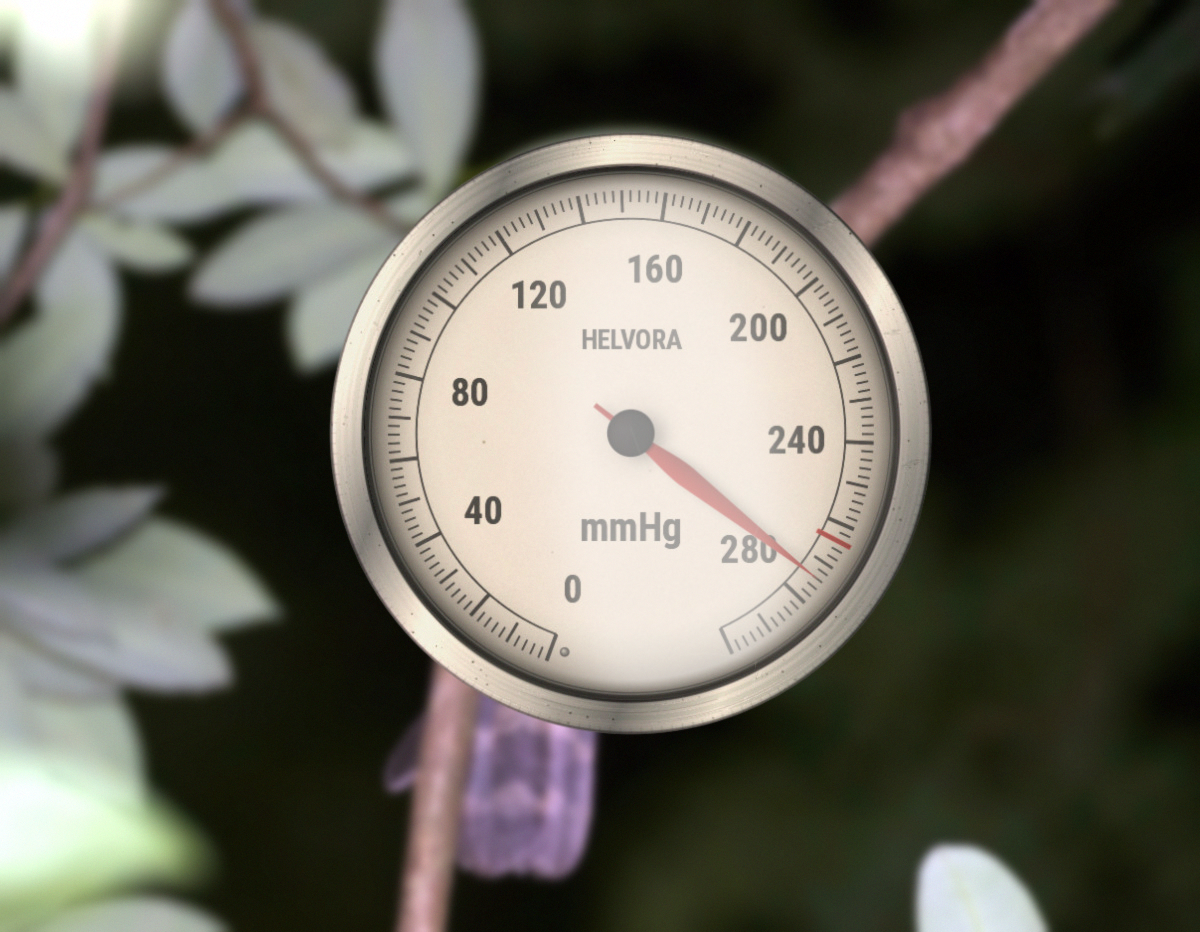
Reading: **274** mmHg
